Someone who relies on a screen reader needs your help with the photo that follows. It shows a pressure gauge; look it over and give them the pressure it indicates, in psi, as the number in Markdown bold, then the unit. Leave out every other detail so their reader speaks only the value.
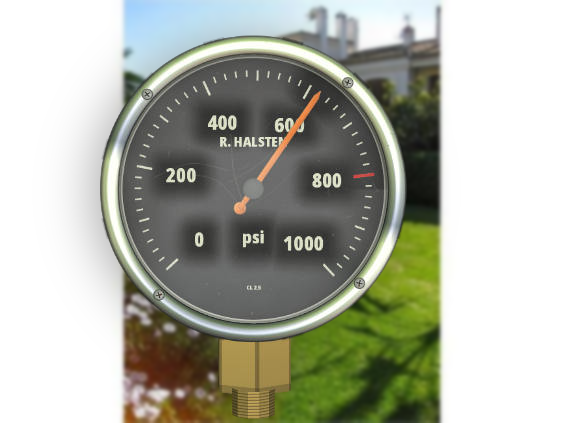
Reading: **620** psi
